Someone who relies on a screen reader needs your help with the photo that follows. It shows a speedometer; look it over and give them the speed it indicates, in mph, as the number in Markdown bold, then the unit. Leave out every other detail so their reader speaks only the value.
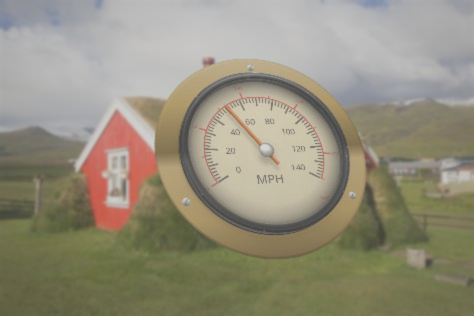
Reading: **50** mph
